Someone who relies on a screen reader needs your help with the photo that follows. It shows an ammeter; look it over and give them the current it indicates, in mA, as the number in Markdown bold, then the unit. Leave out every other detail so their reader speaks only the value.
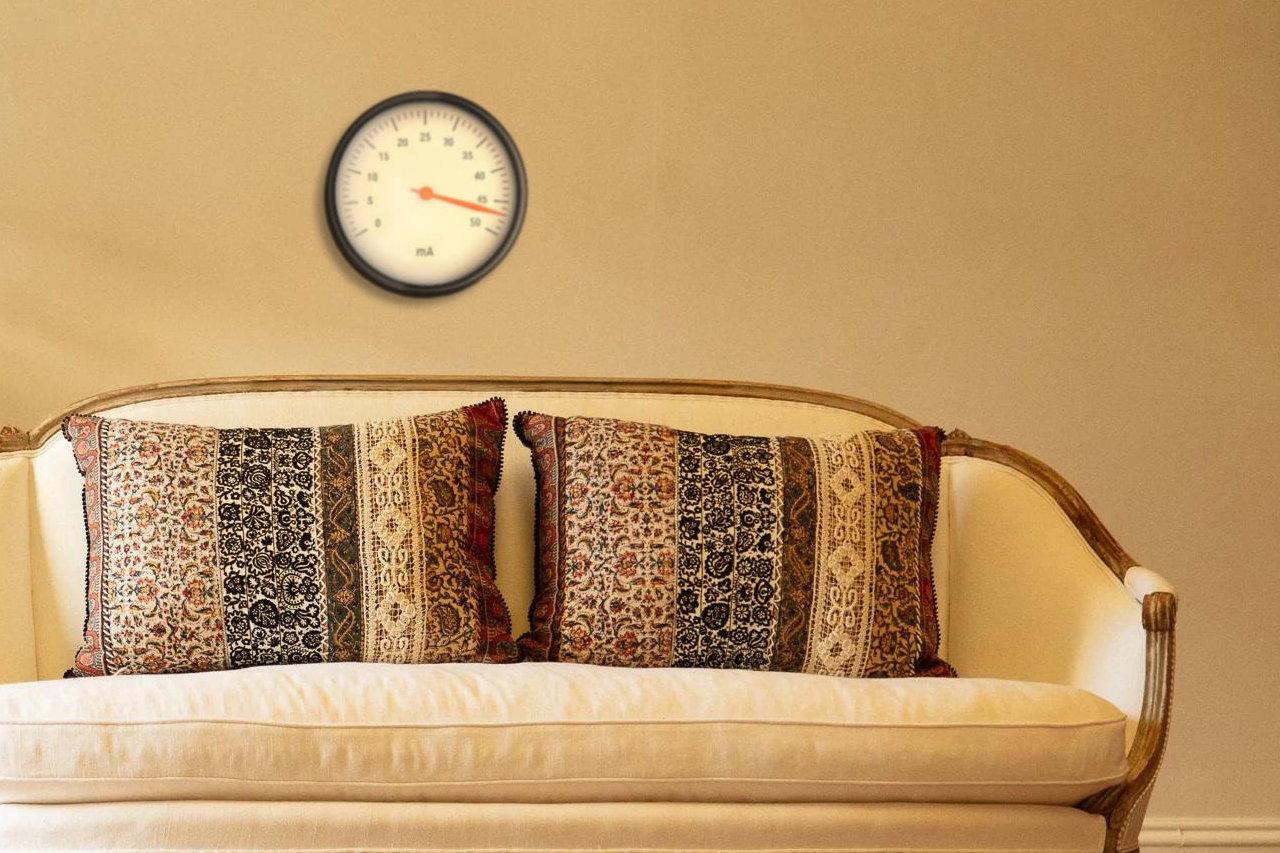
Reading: **47** mA
